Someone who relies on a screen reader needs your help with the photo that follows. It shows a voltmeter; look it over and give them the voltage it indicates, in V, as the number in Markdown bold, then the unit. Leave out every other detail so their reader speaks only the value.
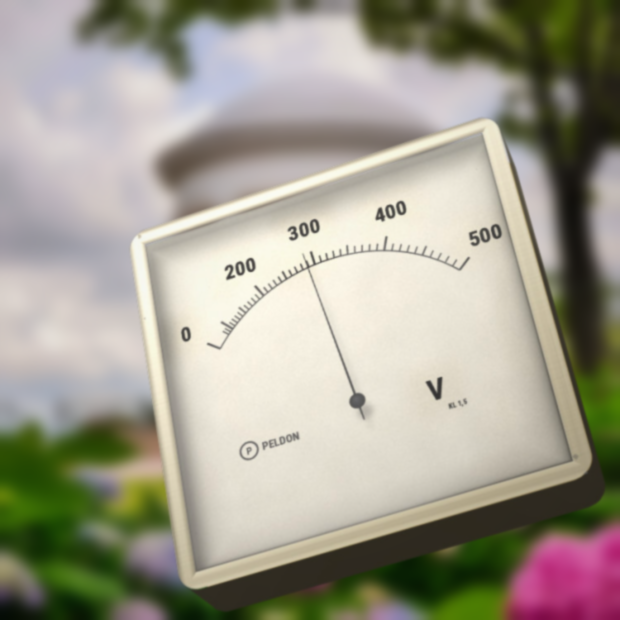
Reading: **290** V
